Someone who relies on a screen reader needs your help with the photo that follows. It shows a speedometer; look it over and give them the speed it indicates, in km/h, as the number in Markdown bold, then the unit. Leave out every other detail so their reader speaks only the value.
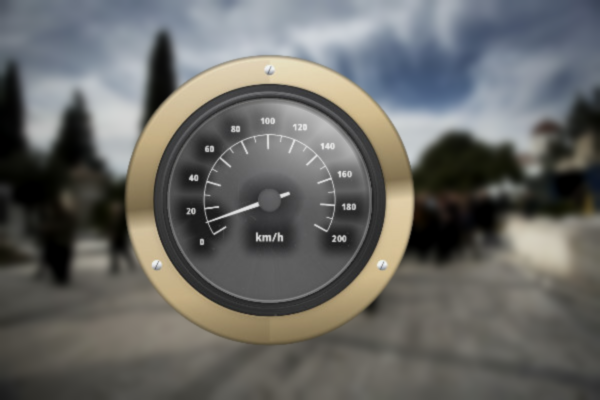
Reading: **10** km/h
